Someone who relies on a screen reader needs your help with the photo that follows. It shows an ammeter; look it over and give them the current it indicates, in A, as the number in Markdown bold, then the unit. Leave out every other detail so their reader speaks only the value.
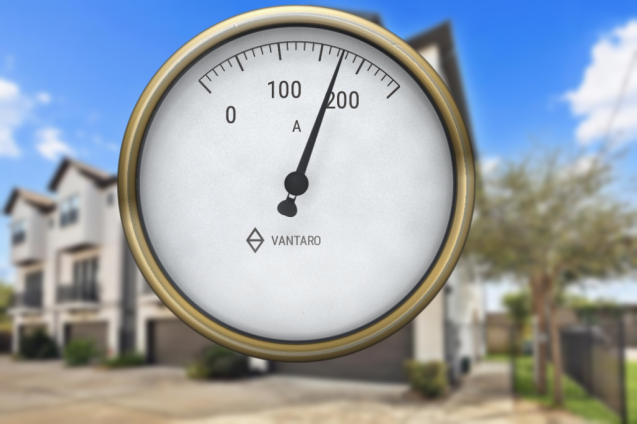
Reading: **175** A
